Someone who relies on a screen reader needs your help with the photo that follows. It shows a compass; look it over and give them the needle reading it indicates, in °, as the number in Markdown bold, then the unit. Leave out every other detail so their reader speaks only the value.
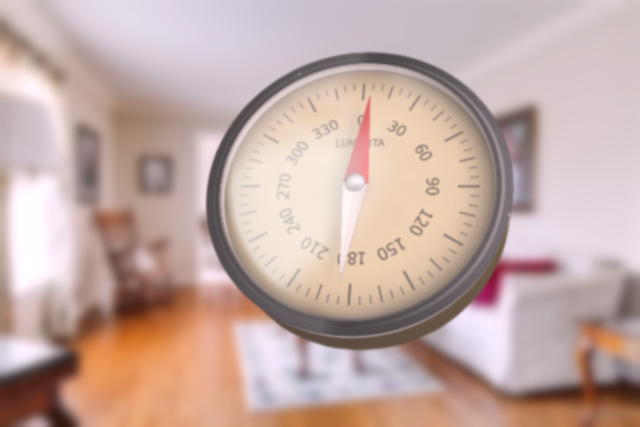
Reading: **5** °
